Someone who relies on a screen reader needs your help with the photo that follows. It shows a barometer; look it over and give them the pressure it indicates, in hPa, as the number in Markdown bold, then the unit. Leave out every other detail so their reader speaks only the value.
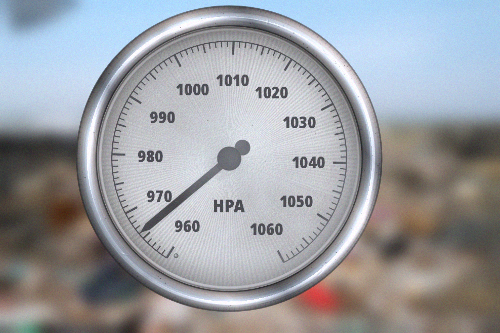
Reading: **966** hPa
